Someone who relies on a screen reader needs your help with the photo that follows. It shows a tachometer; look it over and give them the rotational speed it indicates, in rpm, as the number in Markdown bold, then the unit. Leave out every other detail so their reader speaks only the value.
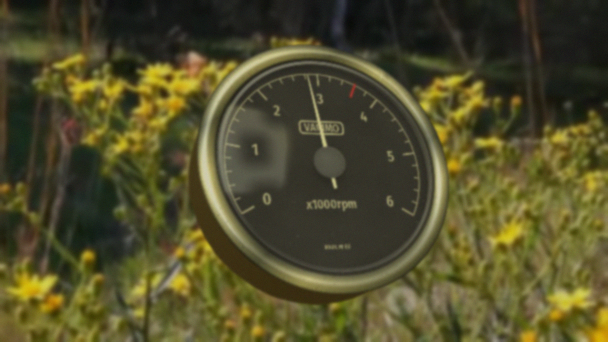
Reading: **2800** rpm
